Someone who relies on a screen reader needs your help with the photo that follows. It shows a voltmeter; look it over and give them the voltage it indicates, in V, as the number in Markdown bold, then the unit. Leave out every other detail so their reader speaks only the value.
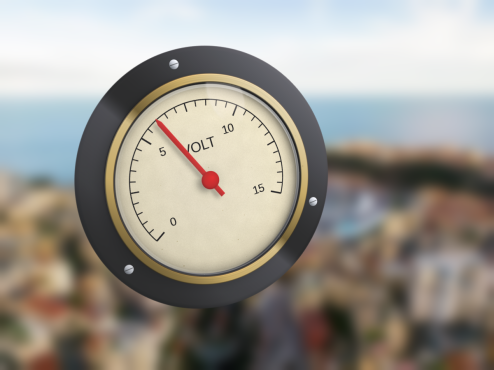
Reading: **6** V
